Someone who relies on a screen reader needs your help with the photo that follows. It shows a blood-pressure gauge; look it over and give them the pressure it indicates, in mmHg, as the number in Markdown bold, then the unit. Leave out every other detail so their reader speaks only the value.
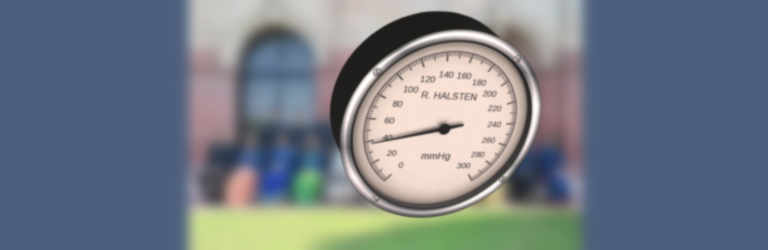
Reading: **40** mmHg
